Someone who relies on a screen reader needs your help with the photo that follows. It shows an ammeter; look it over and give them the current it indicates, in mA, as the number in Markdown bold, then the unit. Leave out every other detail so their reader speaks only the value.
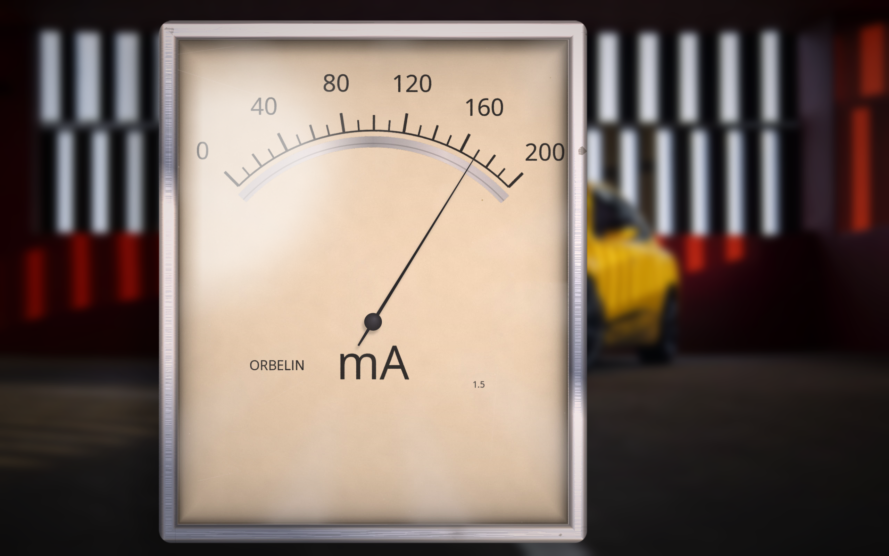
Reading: **170** mA
